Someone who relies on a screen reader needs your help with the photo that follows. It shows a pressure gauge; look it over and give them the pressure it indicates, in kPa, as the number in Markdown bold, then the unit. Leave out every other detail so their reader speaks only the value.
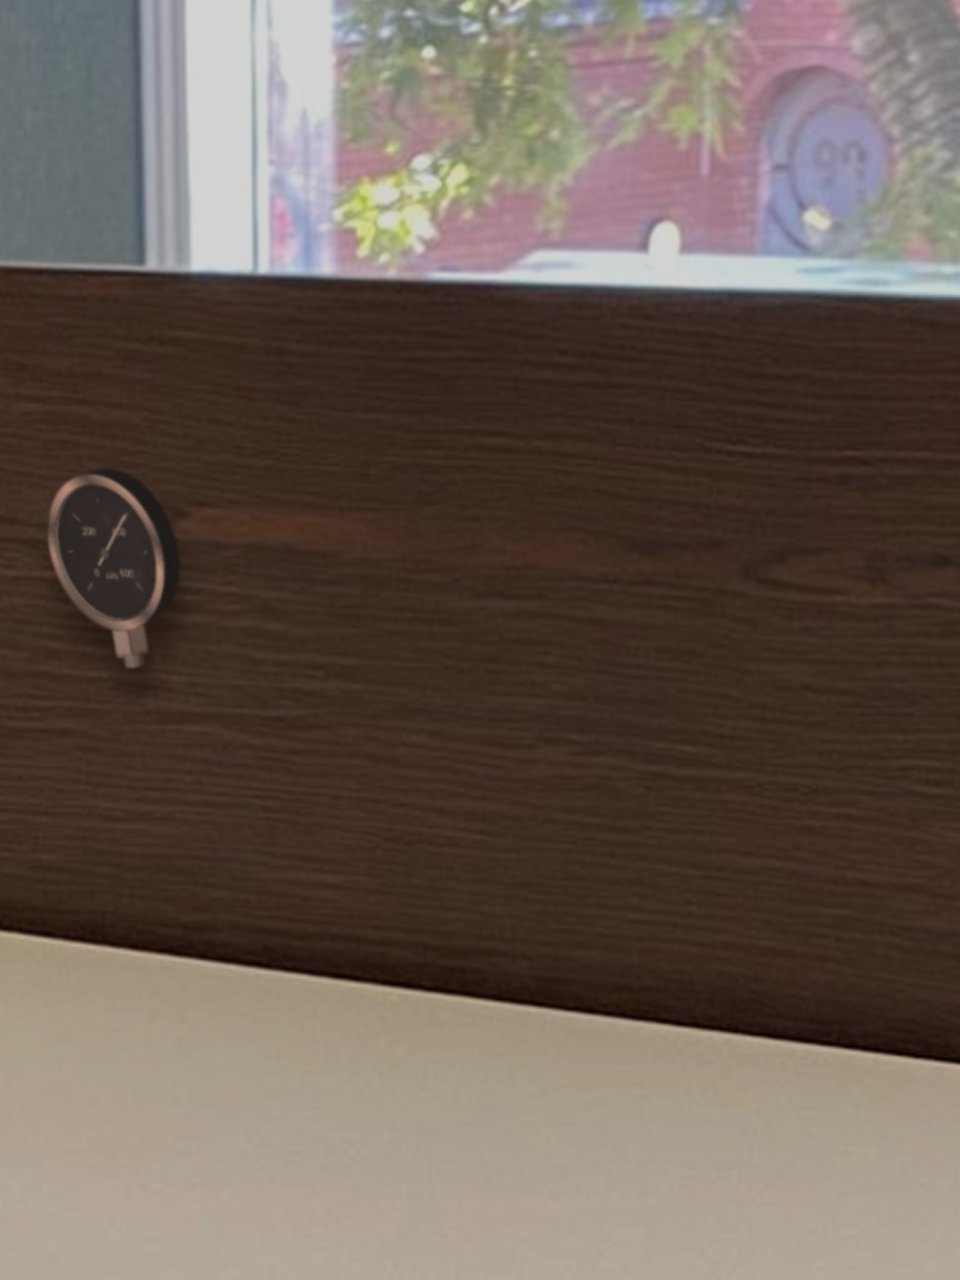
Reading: **400** kPa
